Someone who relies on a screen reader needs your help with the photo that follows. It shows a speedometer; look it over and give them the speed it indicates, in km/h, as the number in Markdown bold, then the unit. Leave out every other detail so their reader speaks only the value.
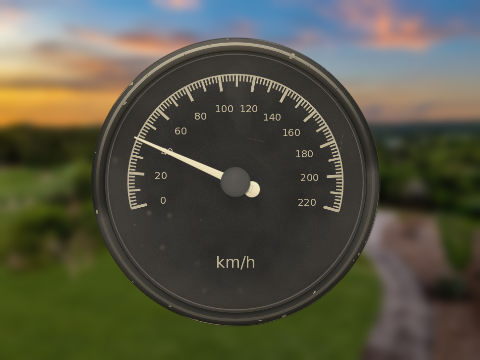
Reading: **40** km/h
